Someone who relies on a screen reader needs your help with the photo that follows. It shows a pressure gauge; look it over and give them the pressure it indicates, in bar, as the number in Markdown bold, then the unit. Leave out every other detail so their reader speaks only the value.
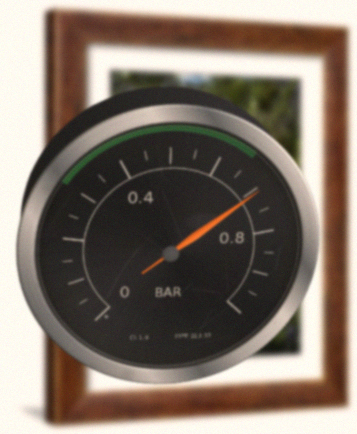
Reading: **0.7** bar
